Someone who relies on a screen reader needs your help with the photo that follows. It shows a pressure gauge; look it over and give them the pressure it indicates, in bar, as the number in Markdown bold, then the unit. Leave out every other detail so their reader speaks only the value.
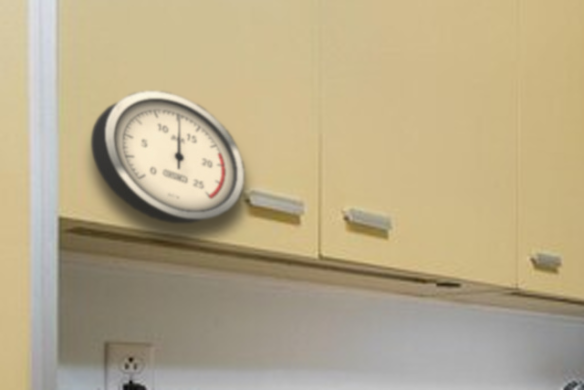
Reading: **12.5** bar
